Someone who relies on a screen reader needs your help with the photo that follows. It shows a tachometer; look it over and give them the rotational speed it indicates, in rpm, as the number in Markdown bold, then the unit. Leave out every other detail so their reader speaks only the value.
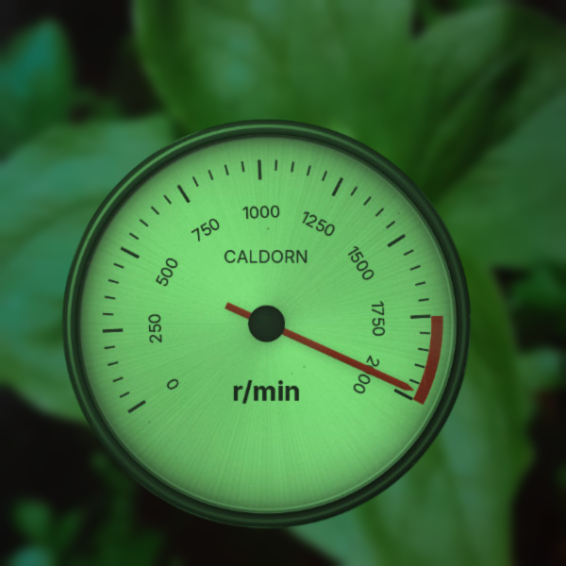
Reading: **1975** rpm
